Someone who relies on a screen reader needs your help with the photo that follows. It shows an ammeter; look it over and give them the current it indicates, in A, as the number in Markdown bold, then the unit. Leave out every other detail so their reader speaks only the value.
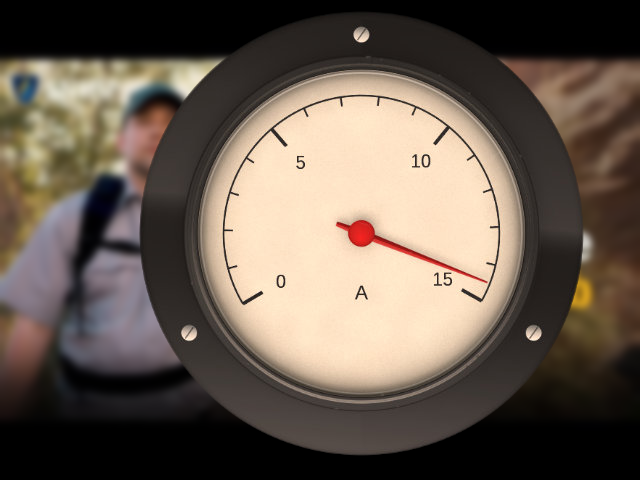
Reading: **14.5** A
